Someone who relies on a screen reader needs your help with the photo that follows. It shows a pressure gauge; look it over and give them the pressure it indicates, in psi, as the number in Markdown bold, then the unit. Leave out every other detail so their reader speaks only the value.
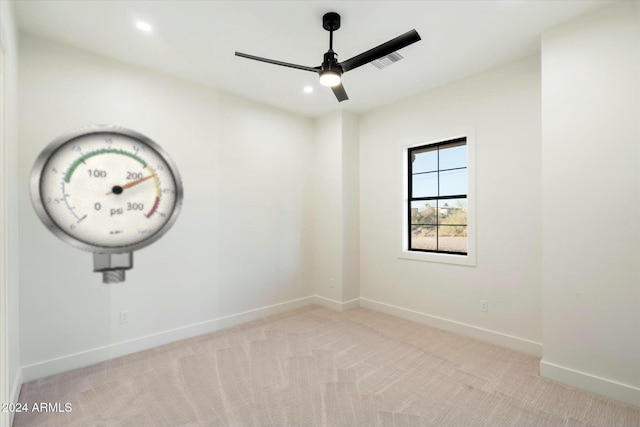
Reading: **220** psi
